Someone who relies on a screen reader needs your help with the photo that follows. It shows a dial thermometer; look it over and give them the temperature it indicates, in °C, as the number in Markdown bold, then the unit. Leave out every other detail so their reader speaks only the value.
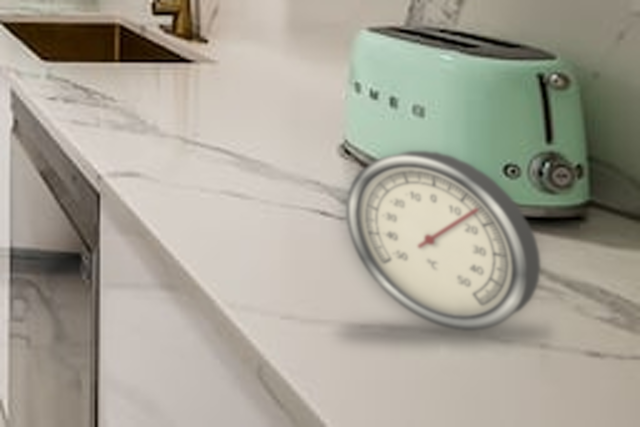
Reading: **15** °C
